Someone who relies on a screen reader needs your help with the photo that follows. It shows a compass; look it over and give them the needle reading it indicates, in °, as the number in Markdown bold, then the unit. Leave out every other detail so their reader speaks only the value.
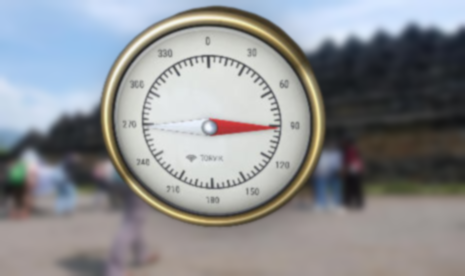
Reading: **90** °
